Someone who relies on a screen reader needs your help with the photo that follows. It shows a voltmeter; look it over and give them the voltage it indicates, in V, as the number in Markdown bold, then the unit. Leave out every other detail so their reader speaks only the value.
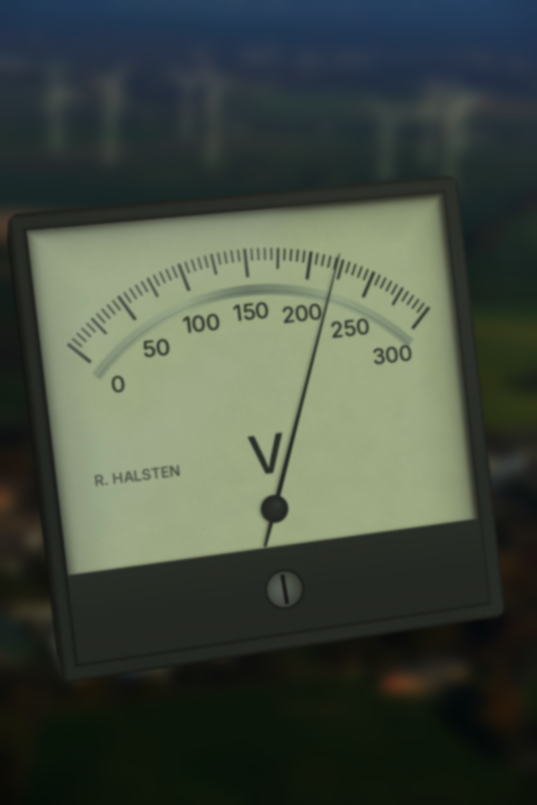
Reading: **220** V
